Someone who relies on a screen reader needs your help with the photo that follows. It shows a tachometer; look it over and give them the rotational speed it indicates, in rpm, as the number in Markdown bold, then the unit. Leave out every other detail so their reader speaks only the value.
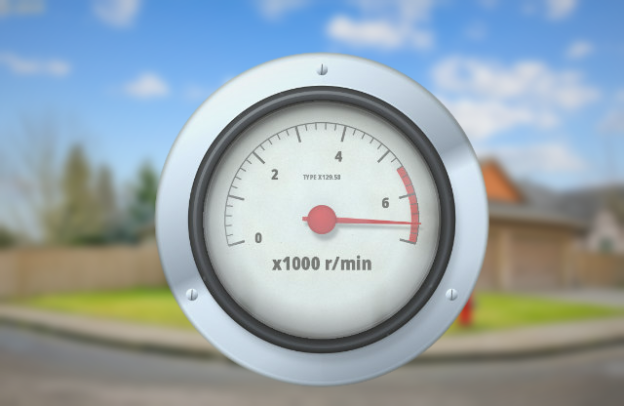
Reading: **6600** rpm
